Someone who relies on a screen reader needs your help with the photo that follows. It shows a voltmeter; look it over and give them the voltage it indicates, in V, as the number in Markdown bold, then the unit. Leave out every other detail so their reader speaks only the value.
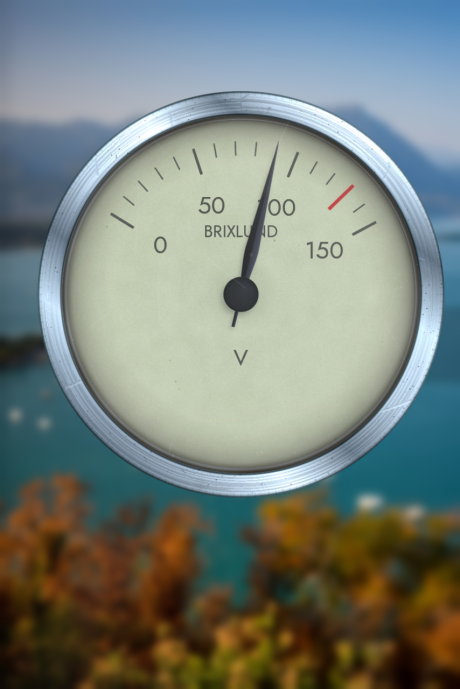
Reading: **90** V
